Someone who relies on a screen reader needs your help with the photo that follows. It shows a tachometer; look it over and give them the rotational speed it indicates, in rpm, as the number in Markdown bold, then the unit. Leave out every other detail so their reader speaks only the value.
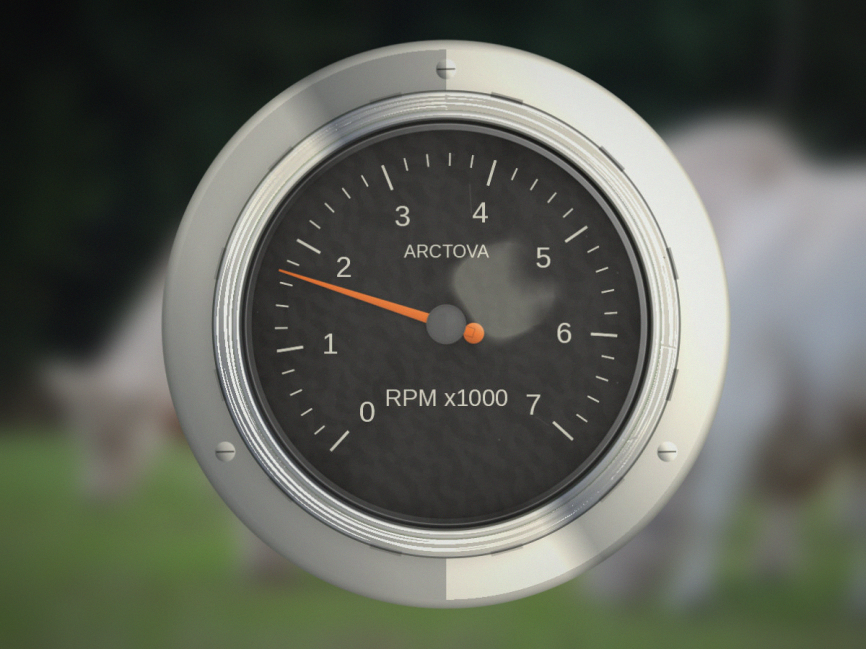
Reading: **1700** rpm
